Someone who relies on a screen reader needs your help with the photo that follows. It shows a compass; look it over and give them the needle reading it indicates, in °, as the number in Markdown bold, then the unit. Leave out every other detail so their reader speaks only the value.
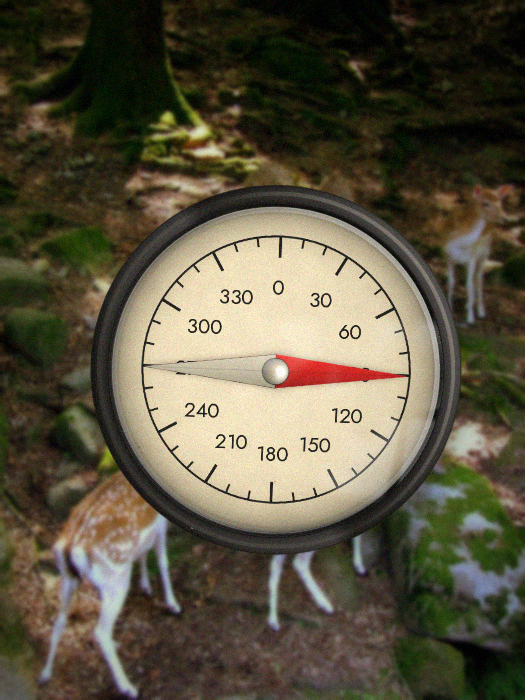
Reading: **90** °
